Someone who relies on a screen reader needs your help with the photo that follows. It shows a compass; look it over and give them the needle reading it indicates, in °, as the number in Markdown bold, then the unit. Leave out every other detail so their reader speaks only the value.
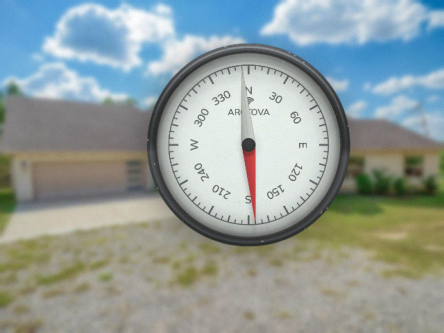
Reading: **175** °
